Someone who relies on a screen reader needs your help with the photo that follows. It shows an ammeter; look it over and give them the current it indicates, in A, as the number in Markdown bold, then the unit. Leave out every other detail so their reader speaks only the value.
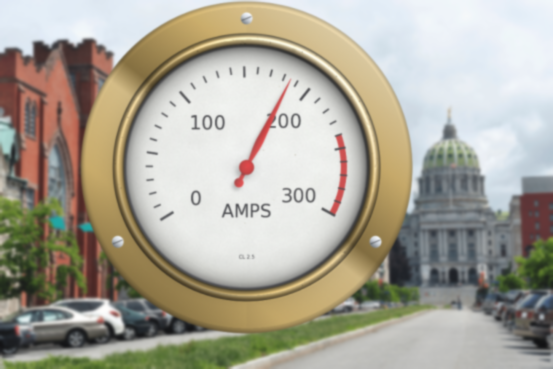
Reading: **185** A
